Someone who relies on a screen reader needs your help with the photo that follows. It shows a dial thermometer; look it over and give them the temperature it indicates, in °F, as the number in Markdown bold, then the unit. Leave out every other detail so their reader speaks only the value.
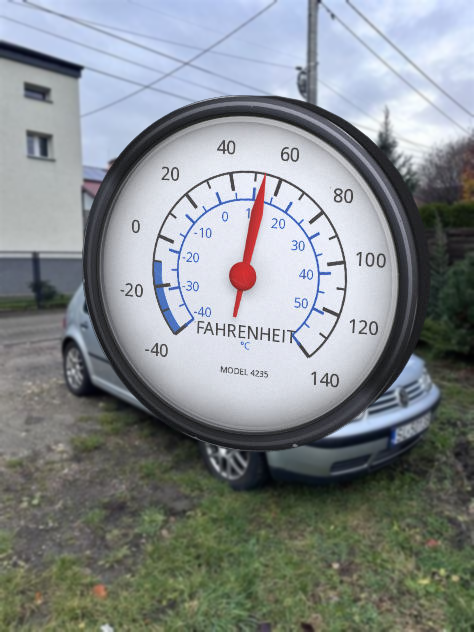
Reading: **55** °F
